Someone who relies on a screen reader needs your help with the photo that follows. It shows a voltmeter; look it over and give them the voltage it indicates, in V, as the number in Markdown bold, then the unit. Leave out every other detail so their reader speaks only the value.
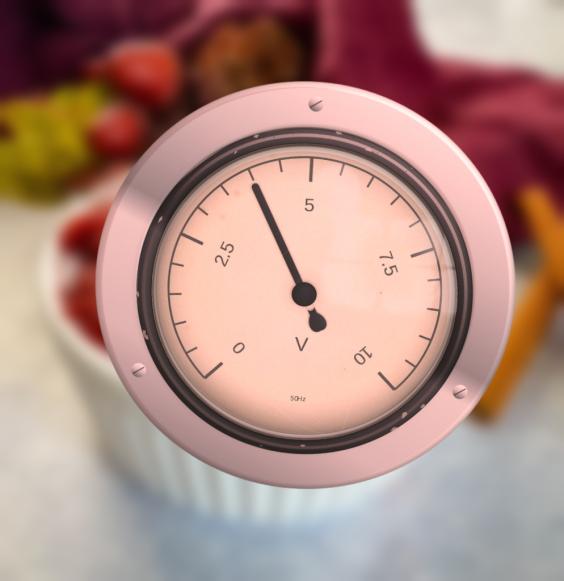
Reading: **4** V
